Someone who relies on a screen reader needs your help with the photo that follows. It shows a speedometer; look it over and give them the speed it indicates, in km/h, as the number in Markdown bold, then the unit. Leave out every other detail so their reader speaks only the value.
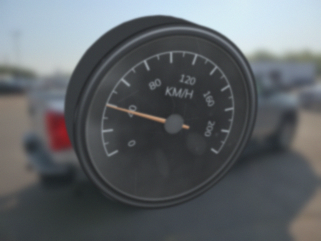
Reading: **40** km/h
